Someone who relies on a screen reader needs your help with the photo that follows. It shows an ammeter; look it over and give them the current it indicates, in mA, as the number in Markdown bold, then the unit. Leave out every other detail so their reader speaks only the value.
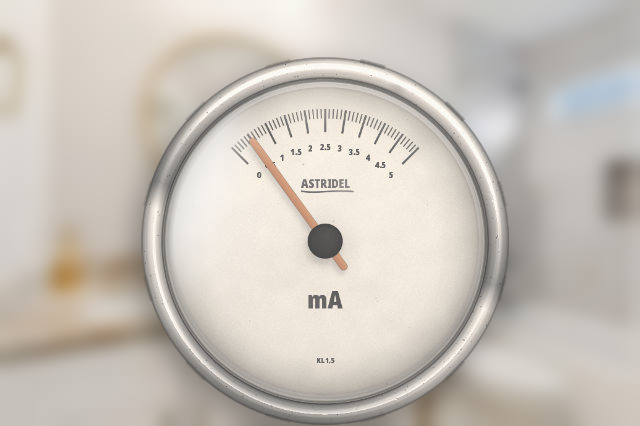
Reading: **0.5** mA
